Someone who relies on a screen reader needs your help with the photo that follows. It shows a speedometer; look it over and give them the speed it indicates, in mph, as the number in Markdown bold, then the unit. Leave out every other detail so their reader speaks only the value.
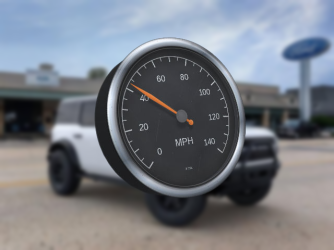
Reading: **42.5** mph
